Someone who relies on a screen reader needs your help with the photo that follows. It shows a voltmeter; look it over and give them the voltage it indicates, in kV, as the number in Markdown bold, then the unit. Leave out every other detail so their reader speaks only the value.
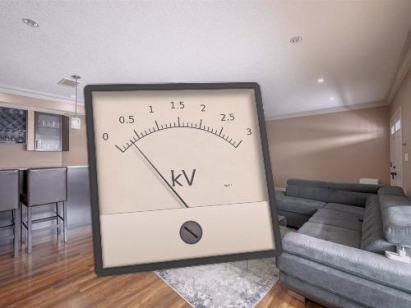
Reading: **0.3** kV
